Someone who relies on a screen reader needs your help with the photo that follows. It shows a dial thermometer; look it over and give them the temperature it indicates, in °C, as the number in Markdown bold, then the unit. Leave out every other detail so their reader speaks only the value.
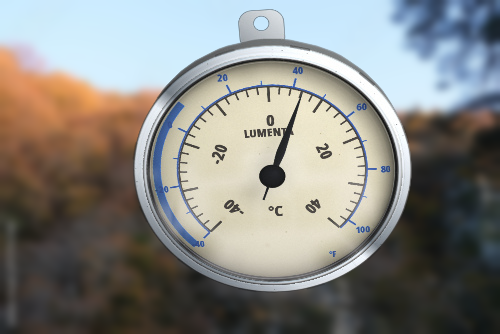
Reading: **6** °C
